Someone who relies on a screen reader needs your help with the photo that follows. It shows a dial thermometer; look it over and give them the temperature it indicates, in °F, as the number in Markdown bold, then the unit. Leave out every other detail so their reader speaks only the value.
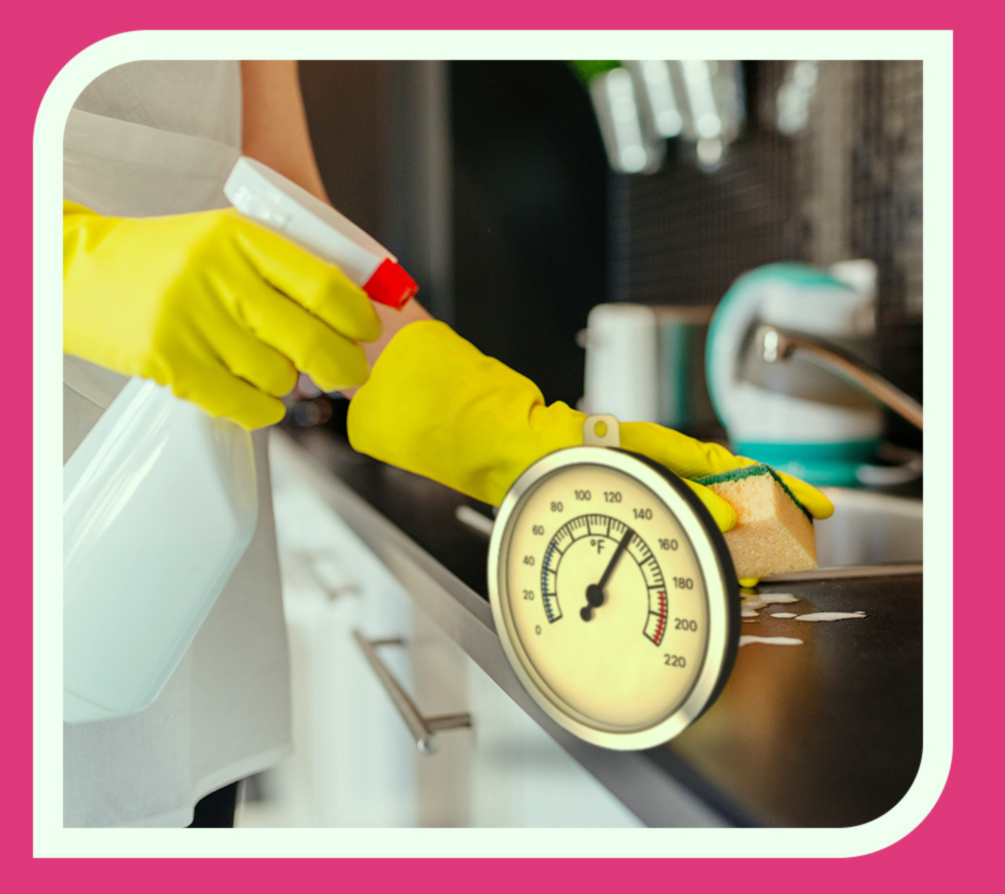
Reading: **140** °F
